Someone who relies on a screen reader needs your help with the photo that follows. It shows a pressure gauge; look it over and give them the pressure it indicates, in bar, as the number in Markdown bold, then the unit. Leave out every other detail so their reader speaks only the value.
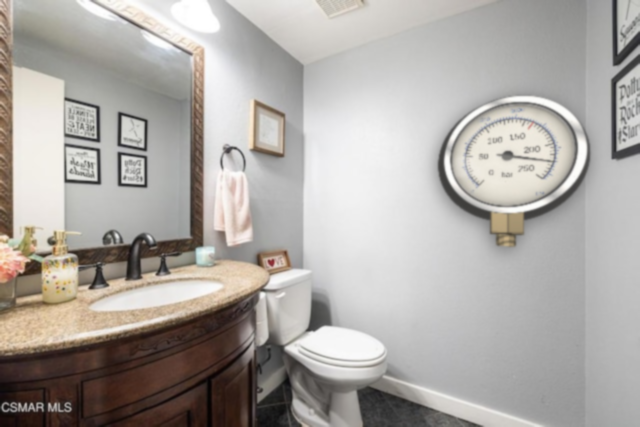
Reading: **225** bar
